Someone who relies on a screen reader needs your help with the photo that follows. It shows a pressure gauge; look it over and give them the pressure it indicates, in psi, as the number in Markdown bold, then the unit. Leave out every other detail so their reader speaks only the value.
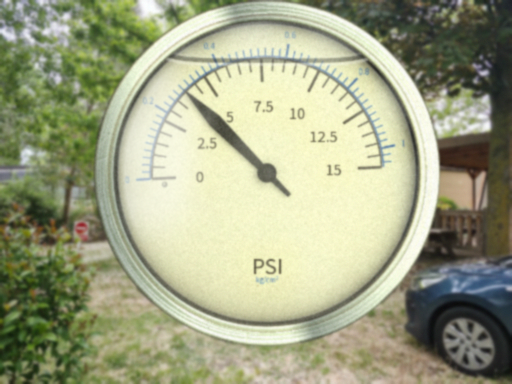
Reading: **4** psi
